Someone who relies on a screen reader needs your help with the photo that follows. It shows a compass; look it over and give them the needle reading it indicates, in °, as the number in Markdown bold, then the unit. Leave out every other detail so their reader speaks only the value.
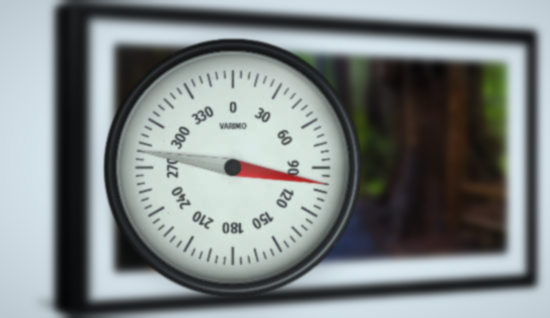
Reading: **100** °
